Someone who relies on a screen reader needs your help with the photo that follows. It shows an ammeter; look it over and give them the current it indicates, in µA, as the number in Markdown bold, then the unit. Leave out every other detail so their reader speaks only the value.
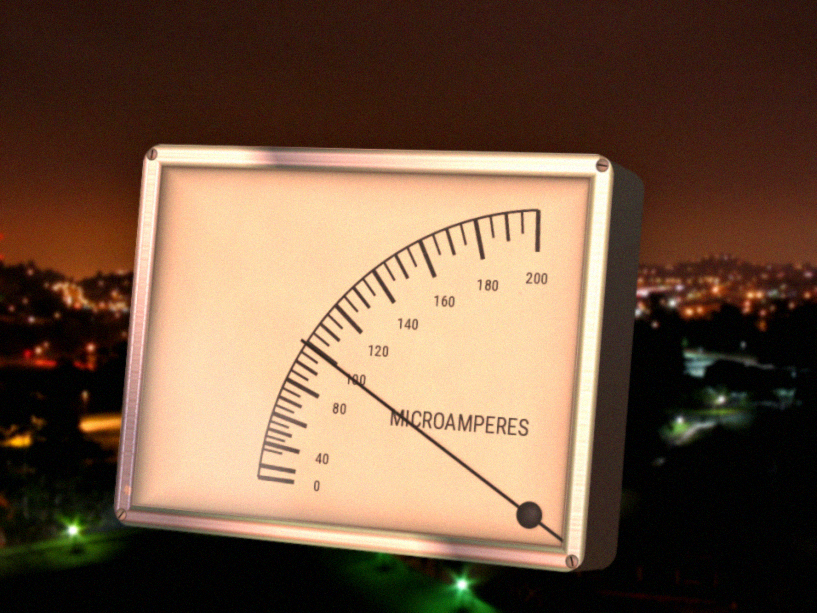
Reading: **100** µA
